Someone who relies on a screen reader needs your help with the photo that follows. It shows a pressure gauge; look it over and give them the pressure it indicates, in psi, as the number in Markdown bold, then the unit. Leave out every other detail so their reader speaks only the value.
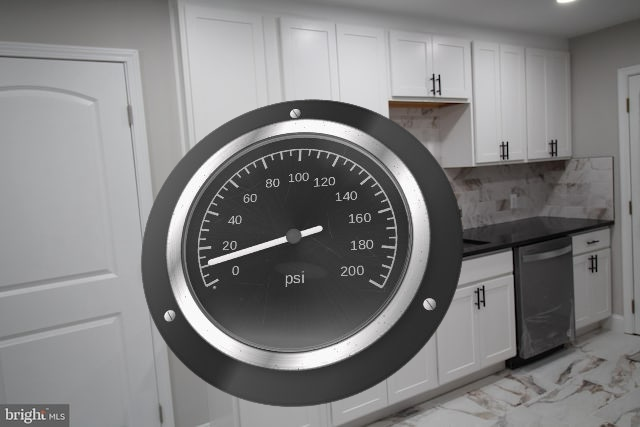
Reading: **10** psi
